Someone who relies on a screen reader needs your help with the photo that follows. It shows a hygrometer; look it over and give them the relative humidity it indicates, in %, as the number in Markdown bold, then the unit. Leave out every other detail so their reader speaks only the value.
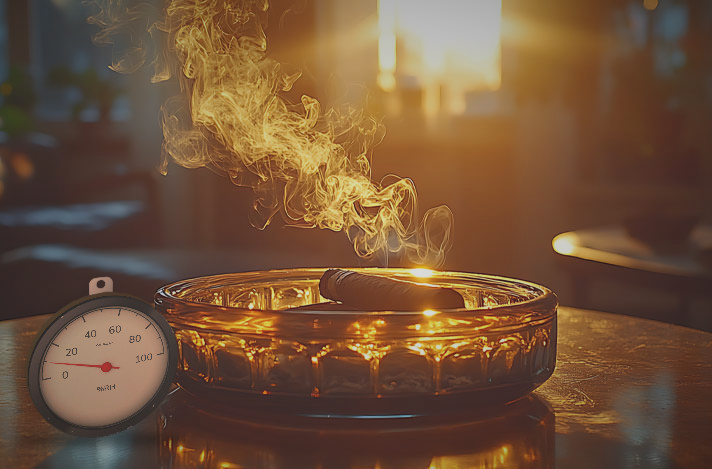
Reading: **10** %
